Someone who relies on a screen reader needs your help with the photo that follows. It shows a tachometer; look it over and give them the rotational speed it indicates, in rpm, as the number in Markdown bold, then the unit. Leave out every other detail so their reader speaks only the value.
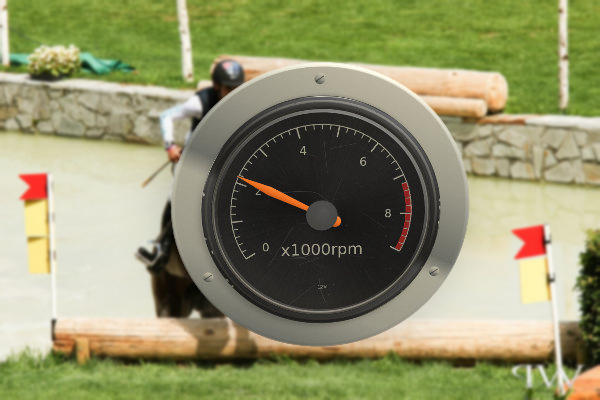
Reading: **2200** rpm
